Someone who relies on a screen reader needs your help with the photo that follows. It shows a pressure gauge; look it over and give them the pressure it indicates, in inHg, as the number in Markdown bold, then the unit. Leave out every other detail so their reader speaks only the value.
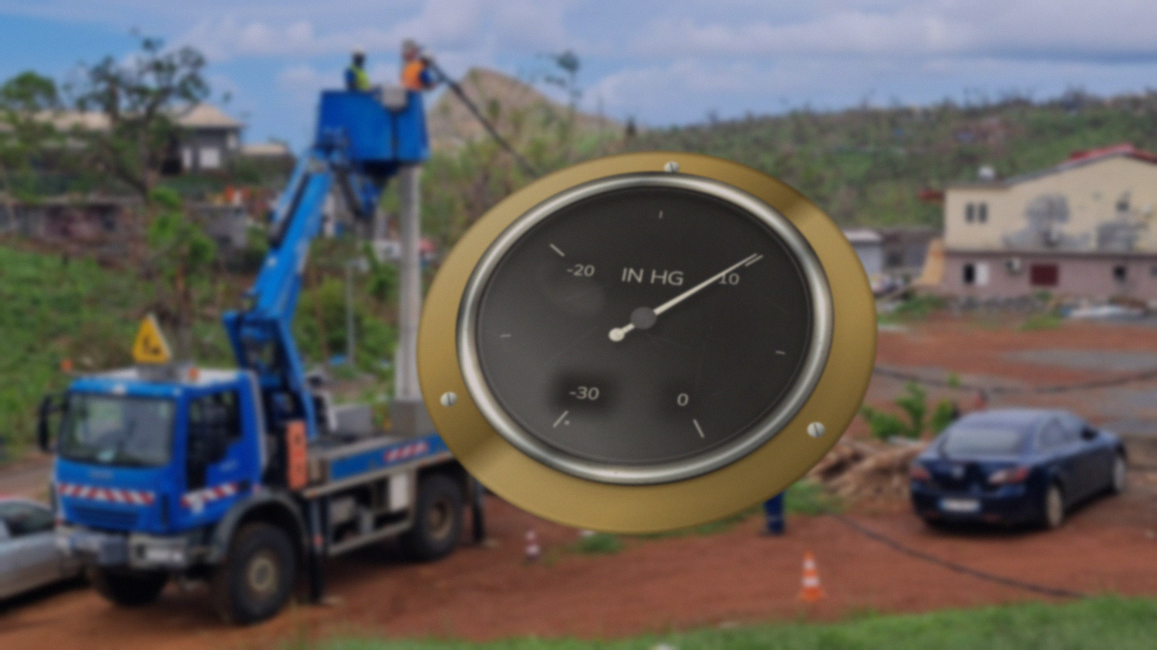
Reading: **-10** inHg
